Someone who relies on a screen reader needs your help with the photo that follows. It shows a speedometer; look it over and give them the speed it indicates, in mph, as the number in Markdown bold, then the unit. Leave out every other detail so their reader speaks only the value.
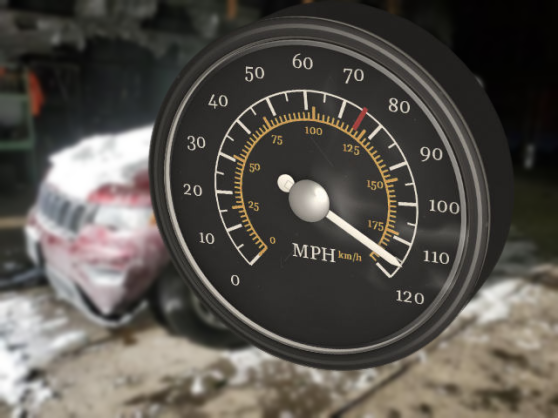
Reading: **115** mph
